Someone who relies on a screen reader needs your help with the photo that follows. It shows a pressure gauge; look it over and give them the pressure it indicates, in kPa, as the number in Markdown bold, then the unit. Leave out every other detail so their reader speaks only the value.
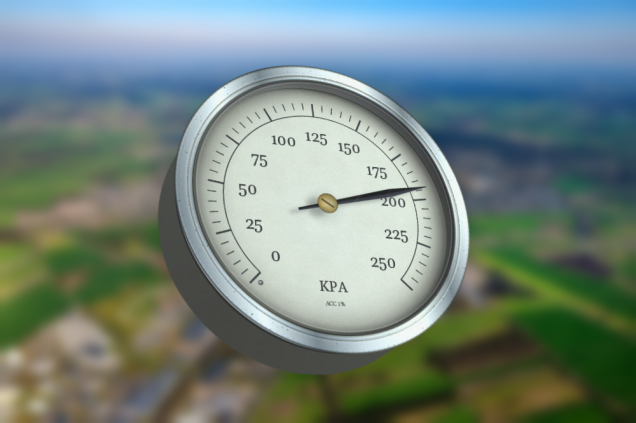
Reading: **195** kPa
